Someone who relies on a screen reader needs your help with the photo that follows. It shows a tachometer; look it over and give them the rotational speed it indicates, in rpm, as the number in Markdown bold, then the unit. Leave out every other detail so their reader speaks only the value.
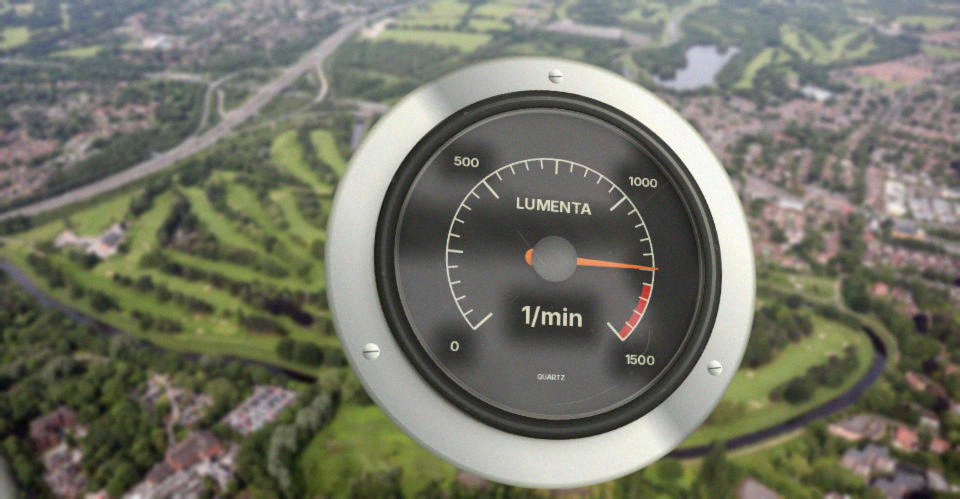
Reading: **1250** rpm
